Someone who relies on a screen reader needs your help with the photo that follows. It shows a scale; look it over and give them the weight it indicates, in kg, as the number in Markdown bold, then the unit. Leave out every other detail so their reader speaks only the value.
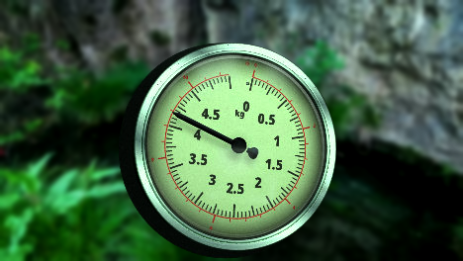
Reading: **4.15** kg
